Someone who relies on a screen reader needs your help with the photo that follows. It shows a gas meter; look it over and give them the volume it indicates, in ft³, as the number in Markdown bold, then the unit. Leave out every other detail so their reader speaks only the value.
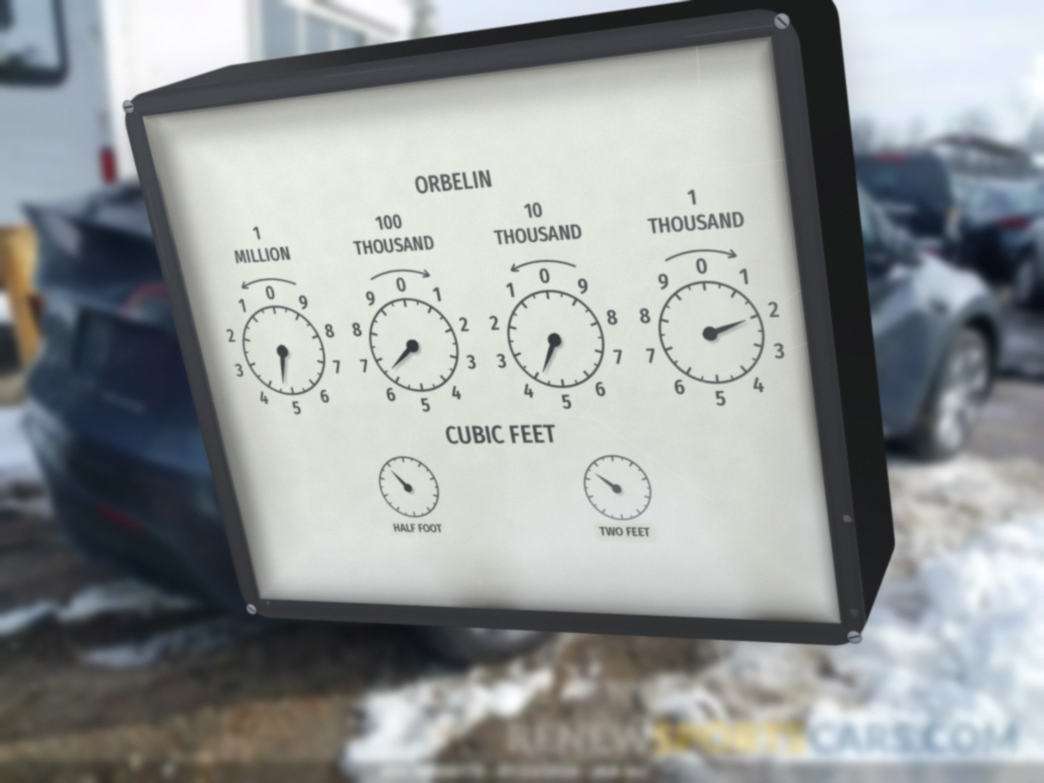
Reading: **464200** ft³
